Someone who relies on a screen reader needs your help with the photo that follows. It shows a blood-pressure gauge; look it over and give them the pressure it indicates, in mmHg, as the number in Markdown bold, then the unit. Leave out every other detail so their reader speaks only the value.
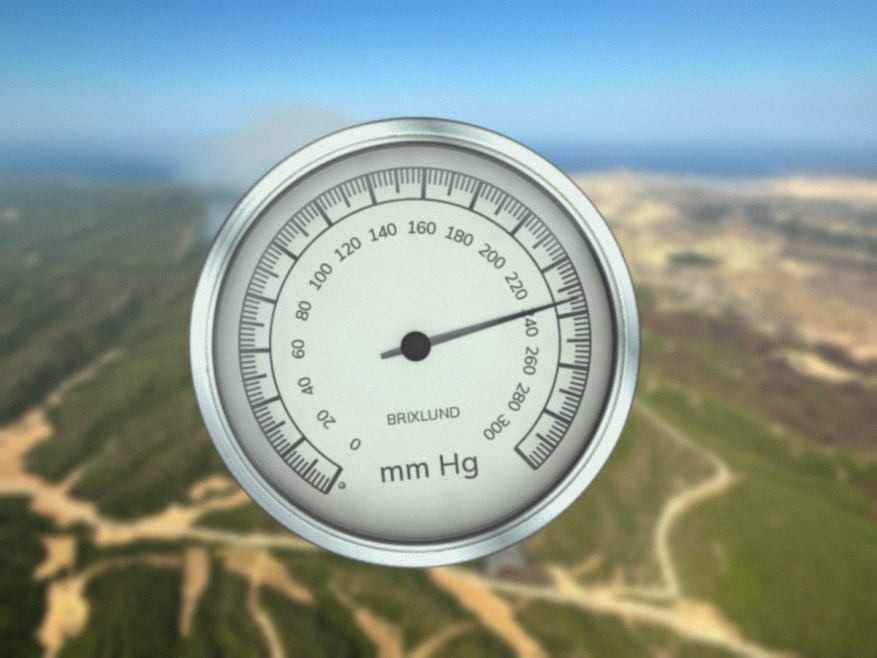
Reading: **234** mmHg
